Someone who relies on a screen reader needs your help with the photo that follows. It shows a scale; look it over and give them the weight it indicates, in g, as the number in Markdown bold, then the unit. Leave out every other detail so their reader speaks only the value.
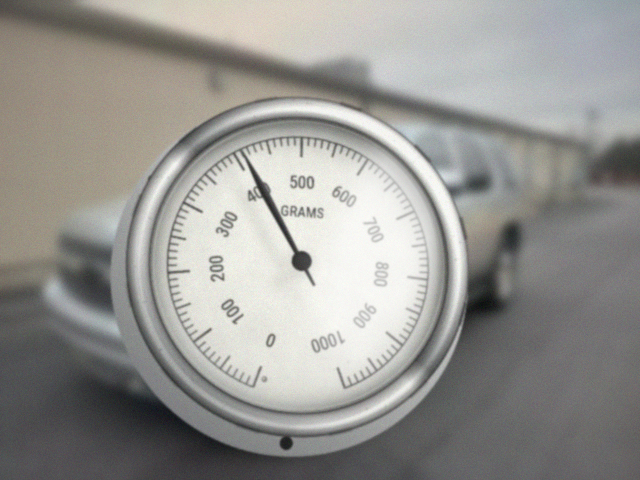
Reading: **410** g
